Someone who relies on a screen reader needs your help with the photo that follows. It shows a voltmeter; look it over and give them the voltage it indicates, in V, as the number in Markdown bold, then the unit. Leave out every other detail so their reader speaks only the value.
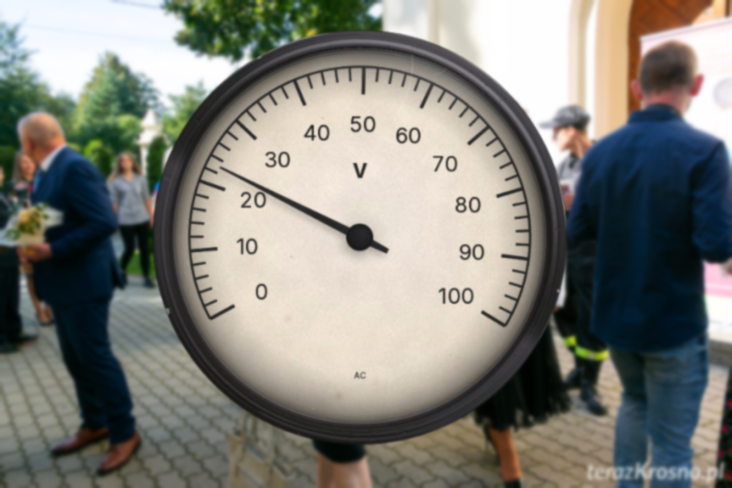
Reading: **23** V
